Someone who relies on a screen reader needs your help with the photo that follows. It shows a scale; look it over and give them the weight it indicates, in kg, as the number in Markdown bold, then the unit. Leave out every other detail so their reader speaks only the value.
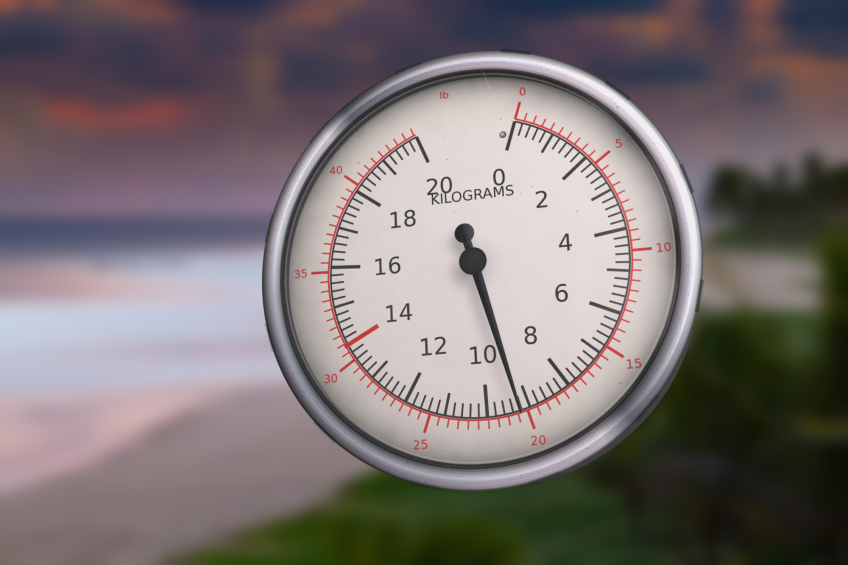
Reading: **9.2** kg
